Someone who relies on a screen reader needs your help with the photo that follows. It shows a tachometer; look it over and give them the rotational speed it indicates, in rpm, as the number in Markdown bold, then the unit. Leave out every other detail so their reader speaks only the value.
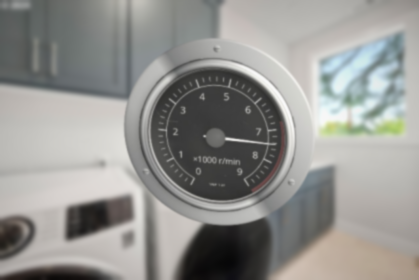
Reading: **7400** rpm
